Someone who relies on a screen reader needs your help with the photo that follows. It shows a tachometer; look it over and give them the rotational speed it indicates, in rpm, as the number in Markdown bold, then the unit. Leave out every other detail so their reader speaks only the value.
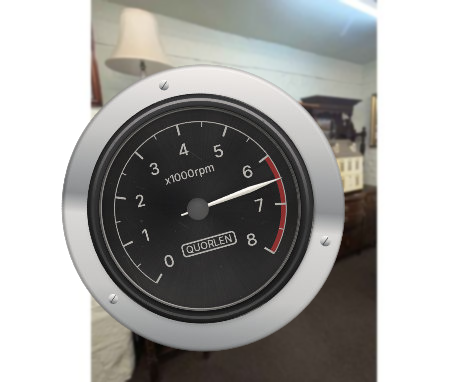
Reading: **6500** rpm
